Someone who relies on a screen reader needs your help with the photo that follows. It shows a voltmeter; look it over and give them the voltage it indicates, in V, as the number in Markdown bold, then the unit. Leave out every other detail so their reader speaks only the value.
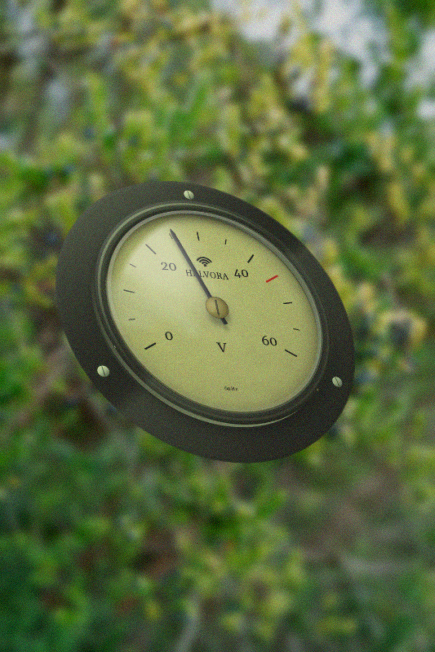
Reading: **25** V
